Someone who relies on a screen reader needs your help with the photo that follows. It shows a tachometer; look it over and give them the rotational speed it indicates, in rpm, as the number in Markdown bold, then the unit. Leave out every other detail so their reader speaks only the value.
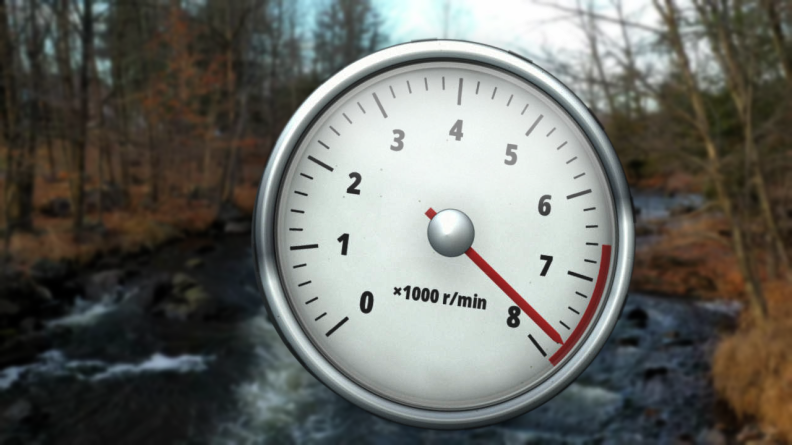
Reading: **7800** rpm
